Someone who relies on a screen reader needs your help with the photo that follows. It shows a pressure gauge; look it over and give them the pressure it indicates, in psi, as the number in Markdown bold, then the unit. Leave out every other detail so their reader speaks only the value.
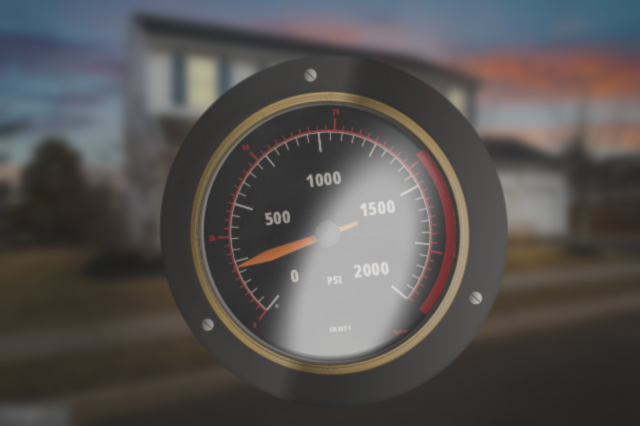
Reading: **225** psi
